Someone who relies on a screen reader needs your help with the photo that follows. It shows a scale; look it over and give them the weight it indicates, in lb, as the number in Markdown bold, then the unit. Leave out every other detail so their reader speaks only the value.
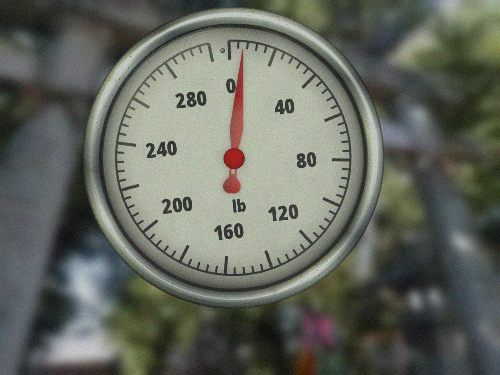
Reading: **6** lb
